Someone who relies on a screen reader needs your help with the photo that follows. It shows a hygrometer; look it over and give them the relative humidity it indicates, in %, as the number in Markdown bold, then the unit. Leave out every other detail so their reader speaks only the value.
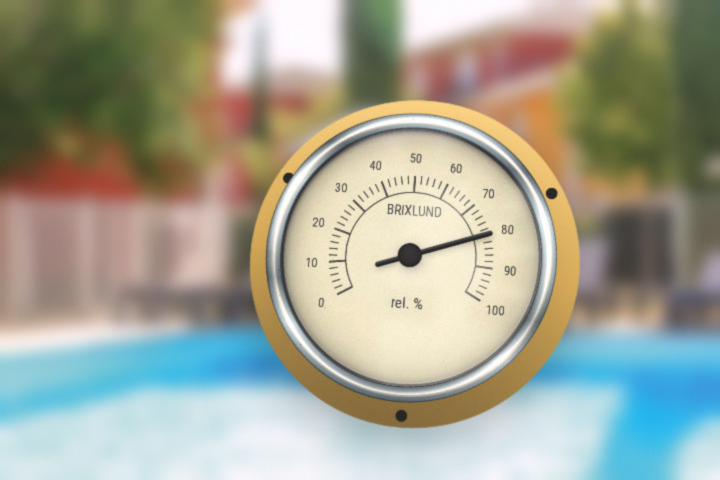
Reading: **80** %
